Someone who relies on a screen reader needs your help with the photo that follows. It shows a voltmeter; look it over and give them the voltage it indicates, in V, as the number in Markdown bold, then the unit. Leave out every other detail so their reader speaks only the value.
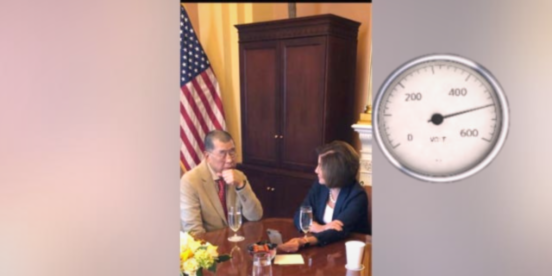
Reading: **500** V
